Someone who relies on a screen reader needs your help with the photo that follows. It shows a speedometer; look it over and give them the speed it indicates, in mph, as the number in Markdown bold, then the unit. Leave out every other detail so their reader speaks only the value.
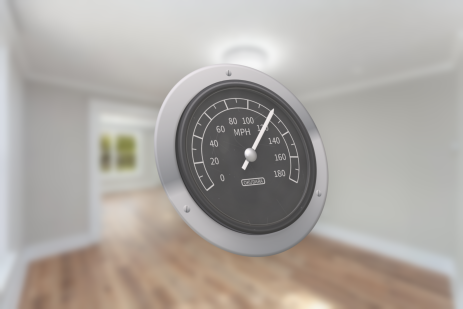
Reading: **120** mph
